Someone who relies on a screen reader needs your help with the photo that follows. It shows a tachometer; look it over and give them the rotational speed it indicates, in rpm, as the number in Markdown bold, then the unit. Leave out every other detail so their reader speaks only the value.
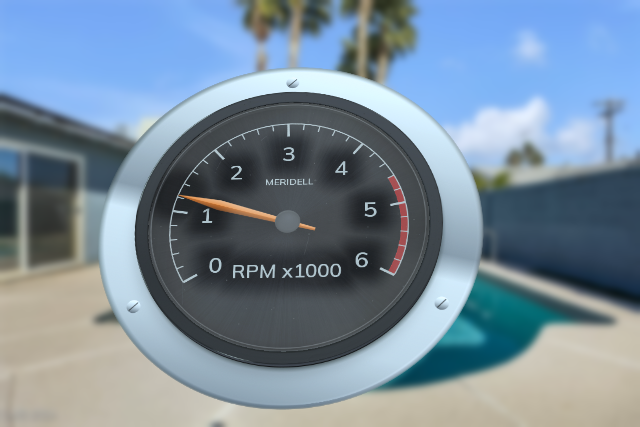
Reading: **1200** rpm
